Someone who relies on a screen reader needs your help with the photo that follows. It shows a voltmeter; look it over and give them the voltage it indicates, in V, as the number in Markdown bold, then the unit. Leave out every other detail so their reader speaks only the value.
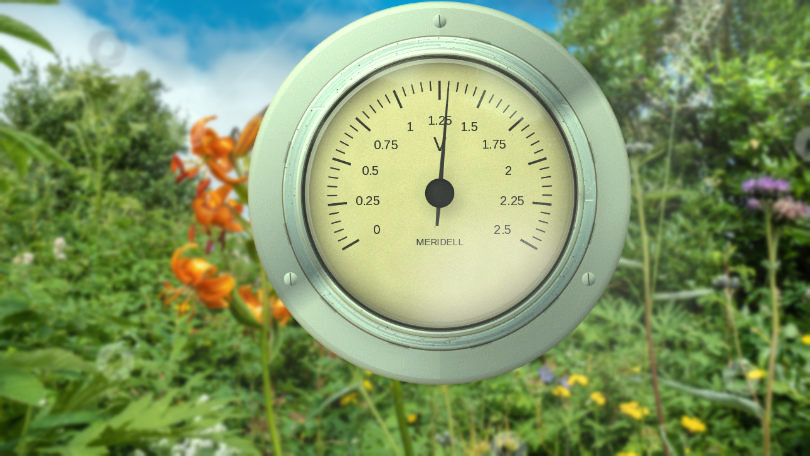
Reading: **1.3** V
